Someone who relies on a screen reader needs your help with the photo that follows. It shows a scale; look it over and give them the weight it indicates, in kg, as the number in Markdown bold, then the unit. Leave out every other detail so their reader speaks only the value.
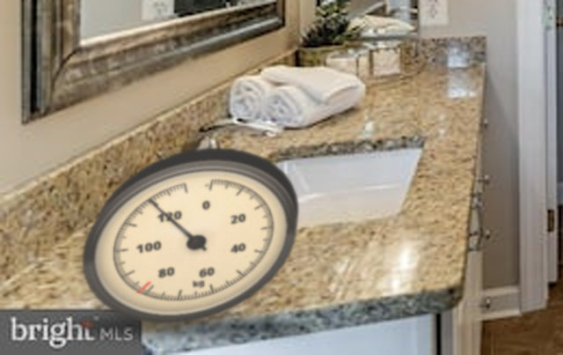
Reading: **120** kg
